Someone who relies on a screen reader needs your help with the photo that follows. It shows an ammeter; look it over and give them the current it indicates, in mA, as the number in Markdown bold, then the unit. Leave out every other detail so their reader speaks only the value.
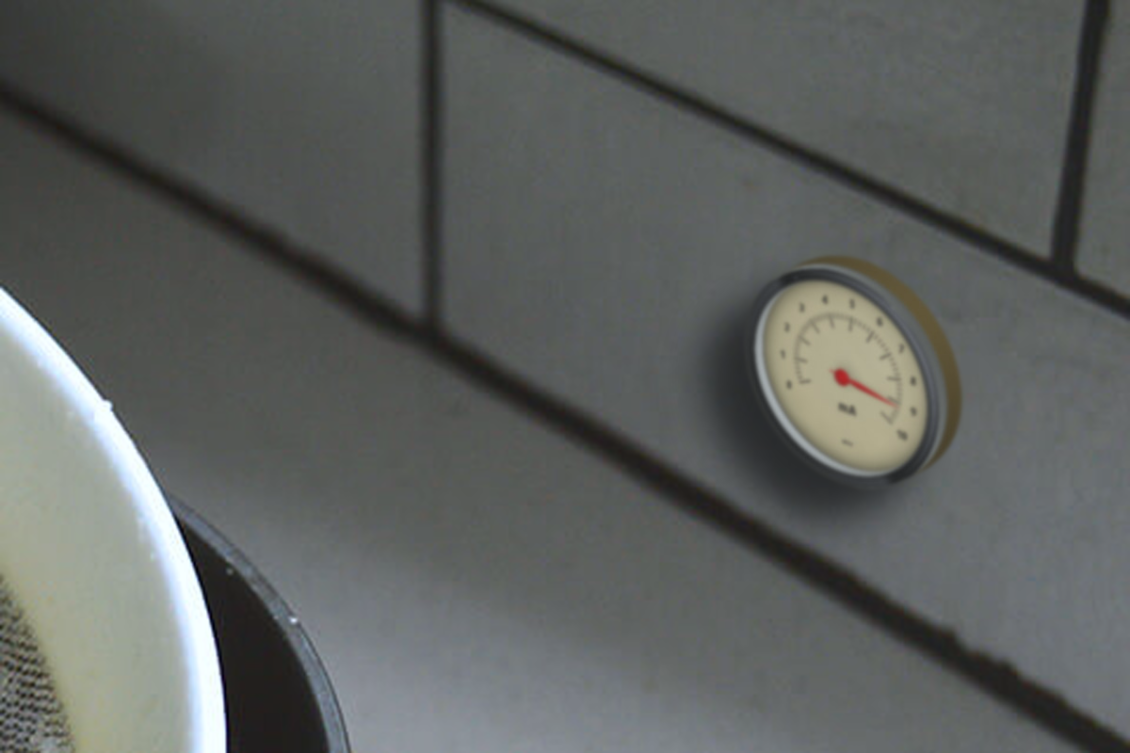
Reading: **9** mA
